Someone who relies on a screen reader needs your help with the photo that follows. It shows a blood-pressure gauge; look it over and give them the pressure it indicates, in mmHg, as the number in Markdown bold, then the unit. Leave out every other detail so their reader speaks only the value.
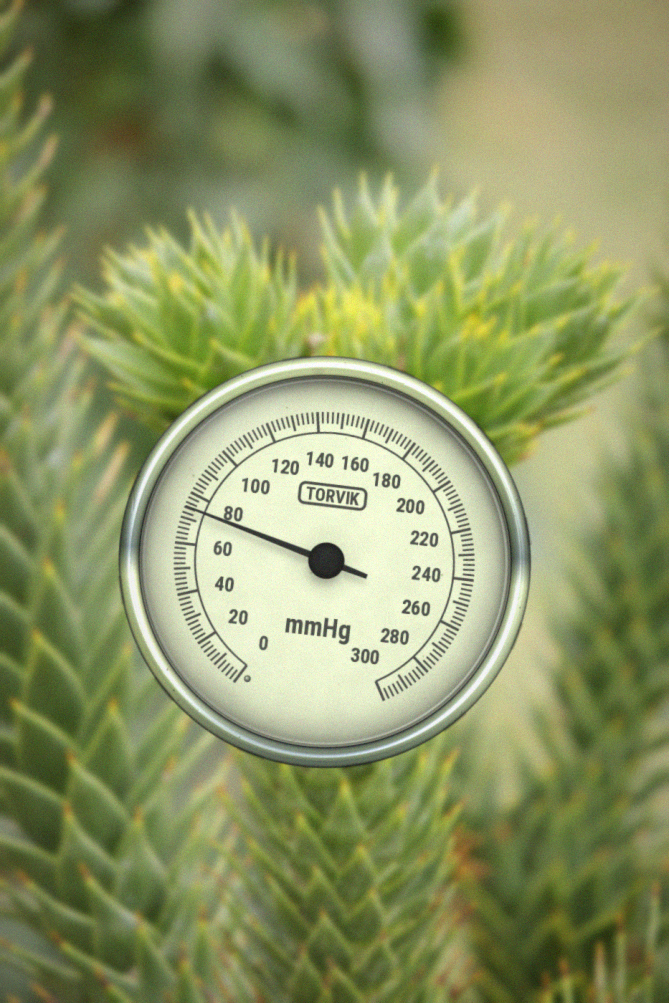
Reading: **74** mmHg
